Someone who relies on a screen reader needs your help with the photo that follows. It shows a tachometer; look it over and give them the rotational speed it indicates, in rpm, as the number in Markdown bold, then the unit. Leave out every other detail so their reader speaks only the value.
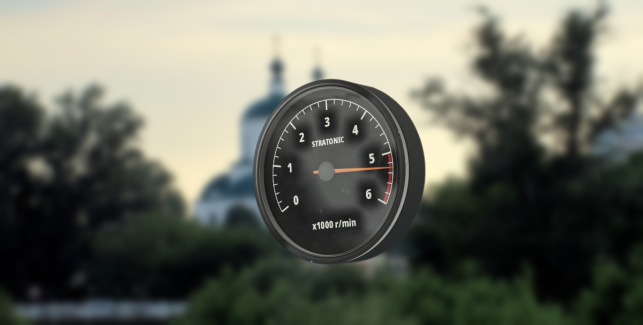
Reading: **5300** rpm
